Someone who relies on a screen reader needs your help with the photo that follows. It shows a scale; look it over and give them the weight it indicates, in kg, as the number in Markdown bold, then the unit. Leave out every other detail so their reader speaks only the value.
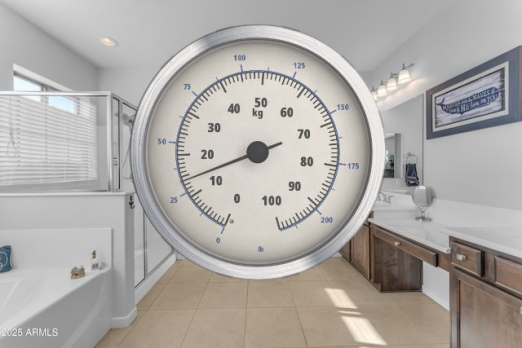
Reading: **14** kg
